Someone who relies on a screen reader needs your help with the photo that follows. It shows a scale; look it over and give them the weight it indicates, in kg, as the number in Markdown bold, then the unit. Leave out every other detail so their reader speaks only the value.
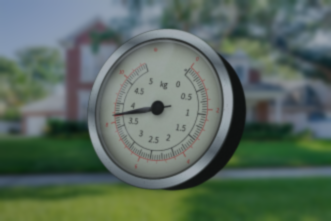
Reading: **3.75** kg
